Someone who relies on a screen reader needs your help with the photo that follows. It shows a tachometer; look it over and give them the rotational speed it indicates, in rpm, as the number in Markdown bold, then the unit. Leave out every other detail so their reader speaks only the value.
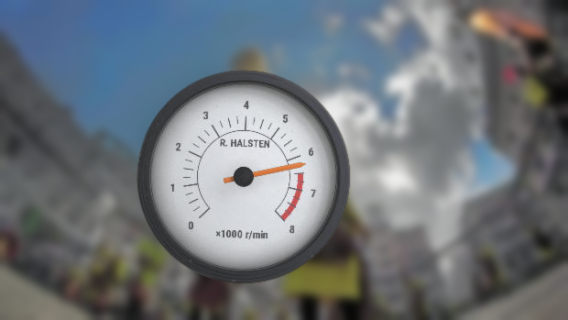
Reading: **6250** rpm
